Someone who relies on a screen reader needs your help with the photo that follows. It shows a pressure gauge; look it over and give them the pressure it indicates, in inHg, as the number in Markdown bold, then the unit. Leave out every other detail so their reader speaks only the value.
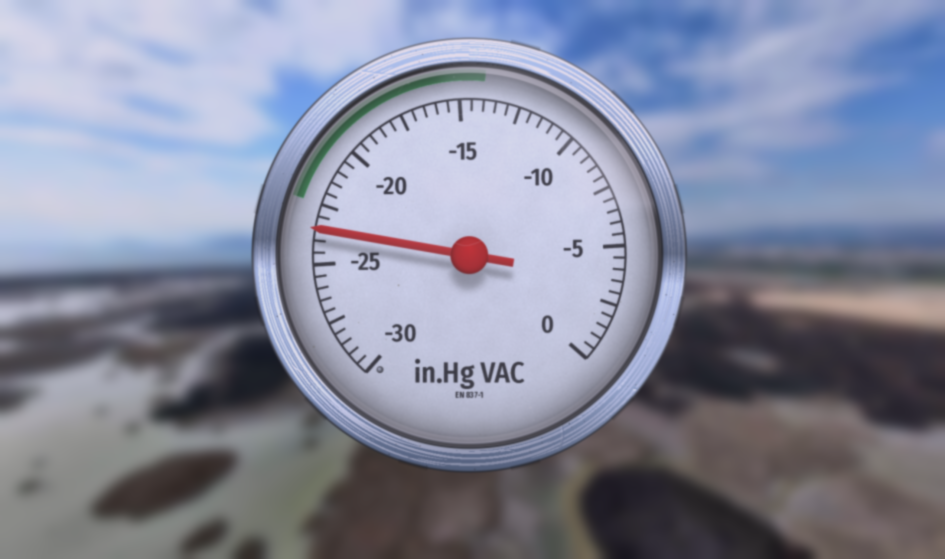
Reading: **-23.5** inHg
